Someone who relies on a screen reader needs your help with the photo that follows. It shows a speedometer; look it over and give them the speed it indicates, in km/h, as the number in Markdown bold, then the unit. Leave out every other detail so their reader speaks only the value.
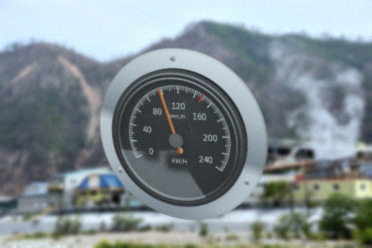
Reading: **100** km/h
